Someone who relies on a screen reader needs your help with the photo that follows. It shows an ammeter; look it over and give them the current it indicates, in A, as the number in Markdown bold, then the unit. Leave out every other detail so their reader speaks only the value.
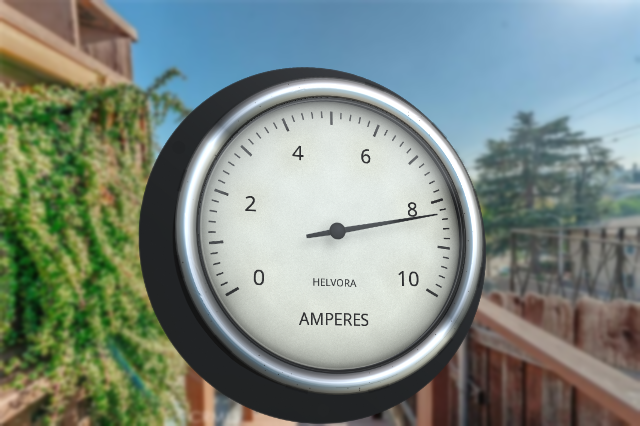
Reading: **8.3** A
